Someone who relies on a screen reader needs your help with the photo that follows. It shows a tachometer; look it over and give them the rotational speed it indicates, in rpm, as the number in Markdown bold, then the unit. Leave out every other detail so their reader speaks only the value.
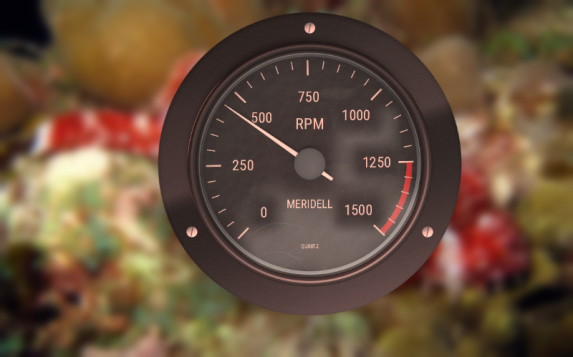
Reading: **450** rpm
